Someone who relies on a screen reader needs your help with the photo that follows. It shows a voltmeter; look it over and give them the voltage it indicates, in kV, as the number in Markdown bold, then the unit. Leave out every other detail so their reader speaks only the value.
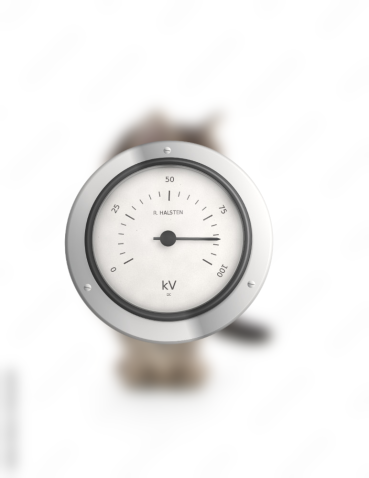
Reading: **87.5** kV
